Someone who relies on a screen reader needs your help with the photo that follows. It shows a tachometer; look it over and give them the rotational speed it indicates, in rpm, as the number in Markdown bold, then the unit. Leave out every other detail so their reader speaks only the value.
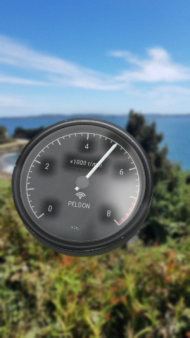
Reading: **5000** rpm
